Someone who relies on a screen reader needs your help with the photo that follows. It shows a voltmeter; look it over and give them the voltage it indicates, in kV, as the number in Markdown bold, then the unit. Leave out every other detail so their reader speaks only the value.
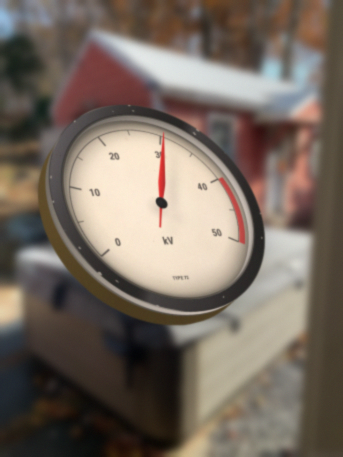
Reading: **30** kV
